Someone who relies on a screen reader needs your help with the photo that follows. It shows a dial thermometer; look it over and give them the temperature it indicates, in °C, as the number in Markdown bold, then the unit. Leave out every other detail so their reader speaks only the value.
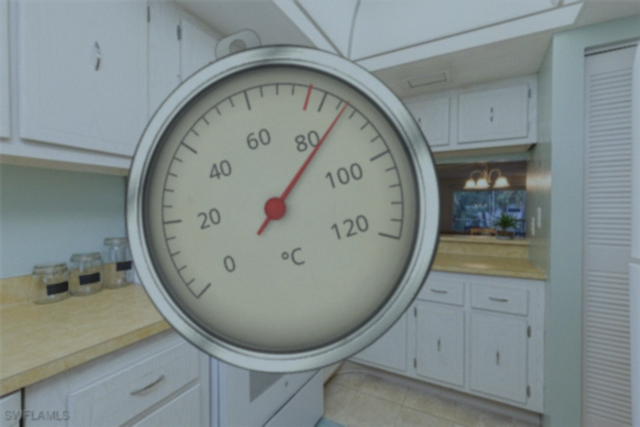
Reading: **86** °C
